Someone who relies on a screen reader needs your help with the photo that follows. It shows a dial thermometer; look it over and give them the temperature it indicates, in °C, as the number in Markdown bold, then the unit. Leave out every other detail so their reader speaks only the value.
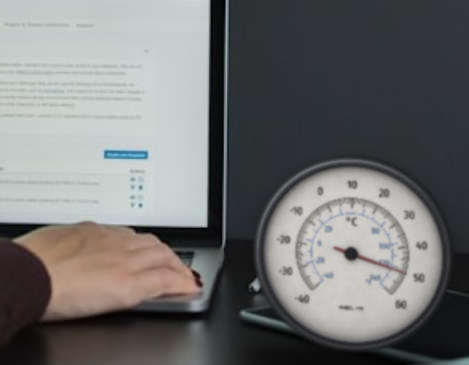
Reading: **50** °C
